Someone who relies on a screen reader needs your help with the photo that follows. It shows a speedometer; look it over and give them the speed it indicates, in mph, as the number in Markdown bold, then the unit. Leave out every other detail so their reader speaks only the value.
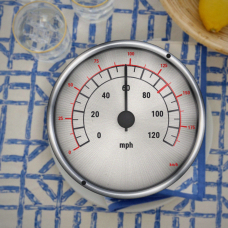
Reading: **60** mph
